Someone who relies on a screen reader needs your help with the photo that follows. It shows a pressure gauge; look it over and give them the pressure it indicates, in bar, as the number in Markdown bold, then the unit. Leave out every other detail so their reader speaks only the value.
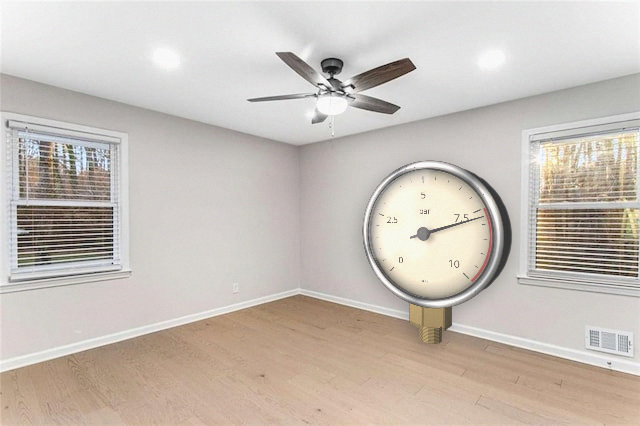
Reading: **7.75** bar
